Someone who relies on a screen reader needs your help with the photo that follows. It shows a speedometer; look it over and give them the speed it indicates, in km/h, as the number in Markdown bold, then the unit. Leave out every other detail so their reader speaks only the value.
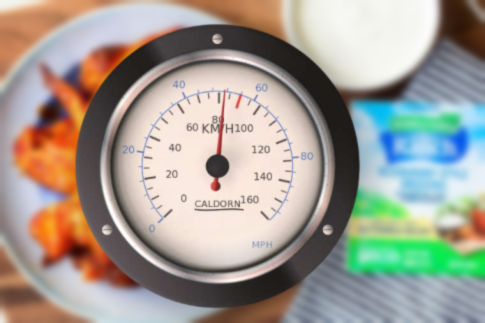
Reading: **82.5** km/h
